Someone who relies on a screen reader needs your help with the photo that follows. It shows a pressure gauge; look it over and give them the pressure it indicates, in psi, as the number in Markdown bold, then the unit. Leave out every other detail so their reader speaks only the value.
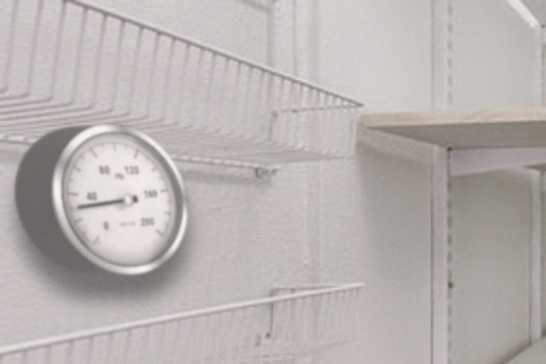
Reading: **30** psi
